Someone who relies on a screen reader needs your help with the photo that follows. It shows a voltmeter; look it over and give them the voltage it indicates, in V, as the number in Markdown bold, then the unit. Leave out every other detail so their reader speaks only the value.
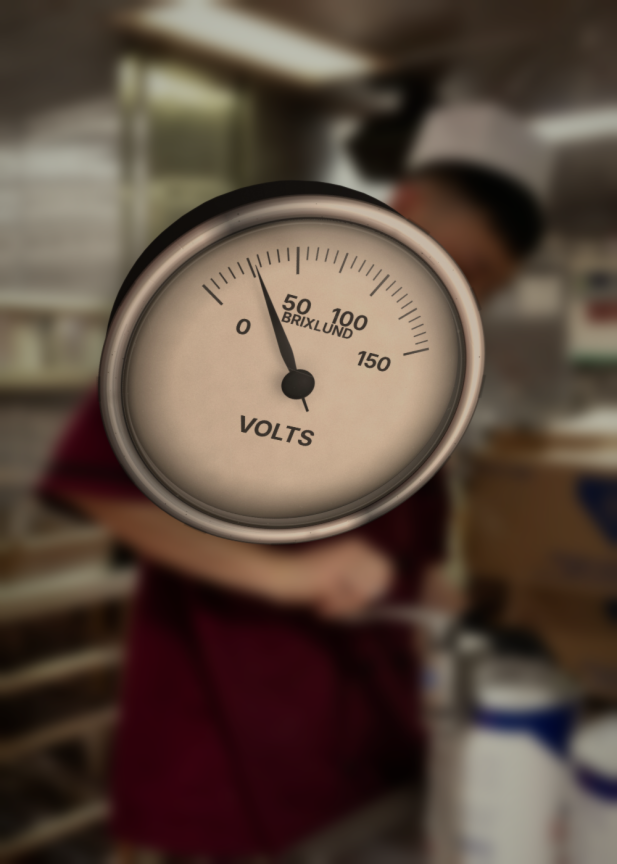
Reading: **27.5** V
